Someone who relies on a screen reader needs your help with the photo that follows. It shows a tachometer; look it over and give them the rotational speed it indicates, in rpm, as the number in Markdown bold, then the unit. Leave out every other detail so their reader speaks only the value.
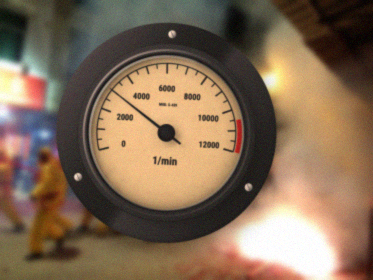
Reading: **3000** rpm
